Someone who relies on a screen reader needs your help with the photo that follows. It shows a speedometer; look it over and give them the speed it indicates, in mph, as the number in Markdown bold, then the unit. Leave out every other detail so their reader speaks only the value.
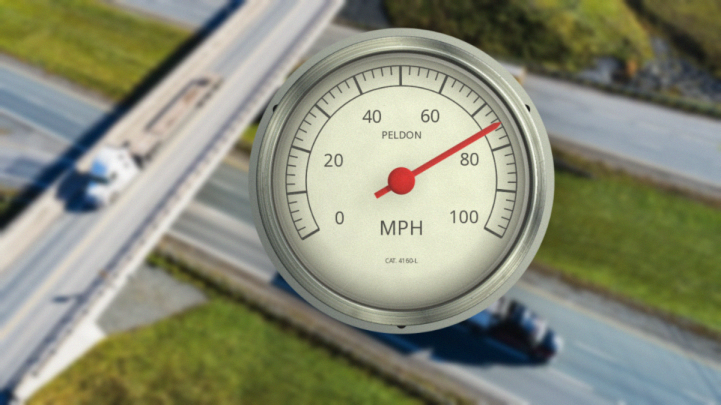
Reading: **75** mph
